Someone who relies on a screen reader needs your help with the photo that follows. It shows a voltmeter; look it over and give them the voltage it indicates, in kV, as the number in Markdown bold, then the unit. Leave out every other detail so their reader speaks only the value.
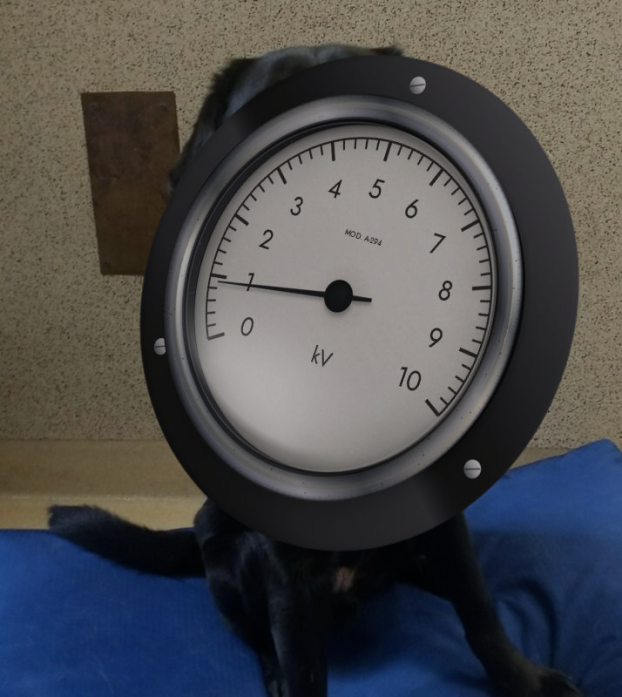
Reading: **0.9** kV
